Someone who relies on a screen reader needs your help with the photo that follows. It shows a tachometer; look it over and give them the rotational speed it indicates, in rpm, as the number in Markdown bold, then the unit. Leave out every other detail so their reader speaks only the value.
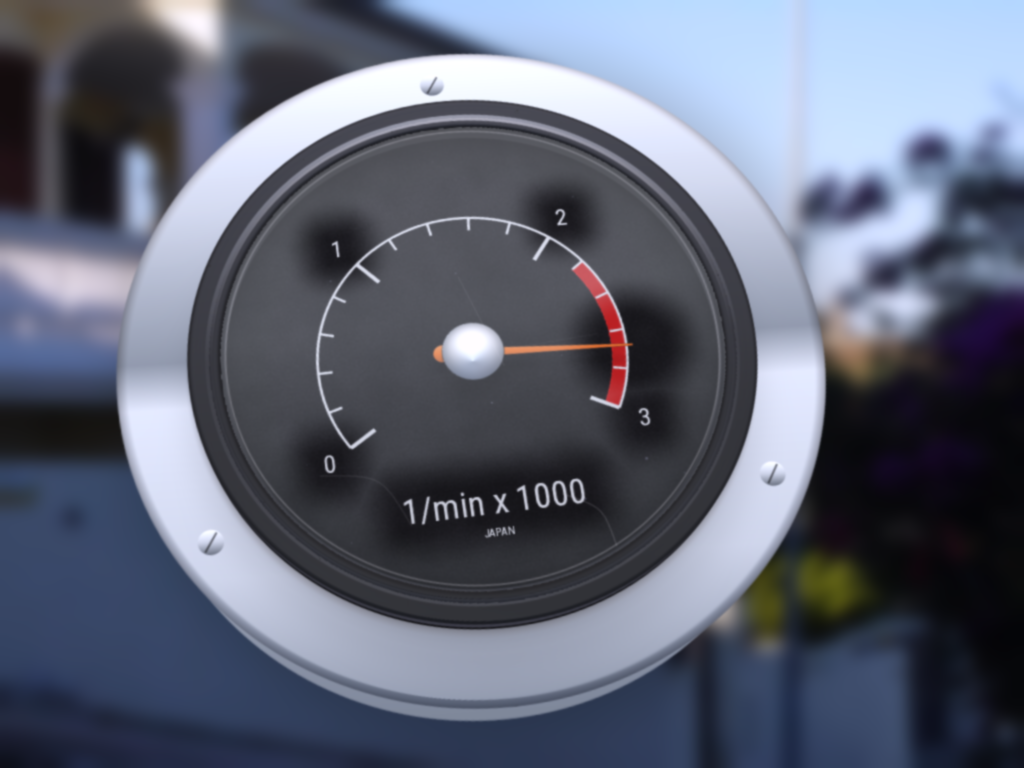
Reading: **2700** rpm
